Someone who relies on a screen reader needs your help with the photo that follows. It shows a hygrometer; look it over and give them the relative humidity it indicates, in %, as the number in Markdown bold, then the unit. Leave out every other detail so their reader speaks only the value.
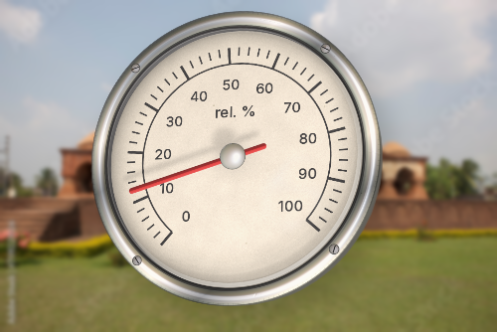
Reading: **12** %
